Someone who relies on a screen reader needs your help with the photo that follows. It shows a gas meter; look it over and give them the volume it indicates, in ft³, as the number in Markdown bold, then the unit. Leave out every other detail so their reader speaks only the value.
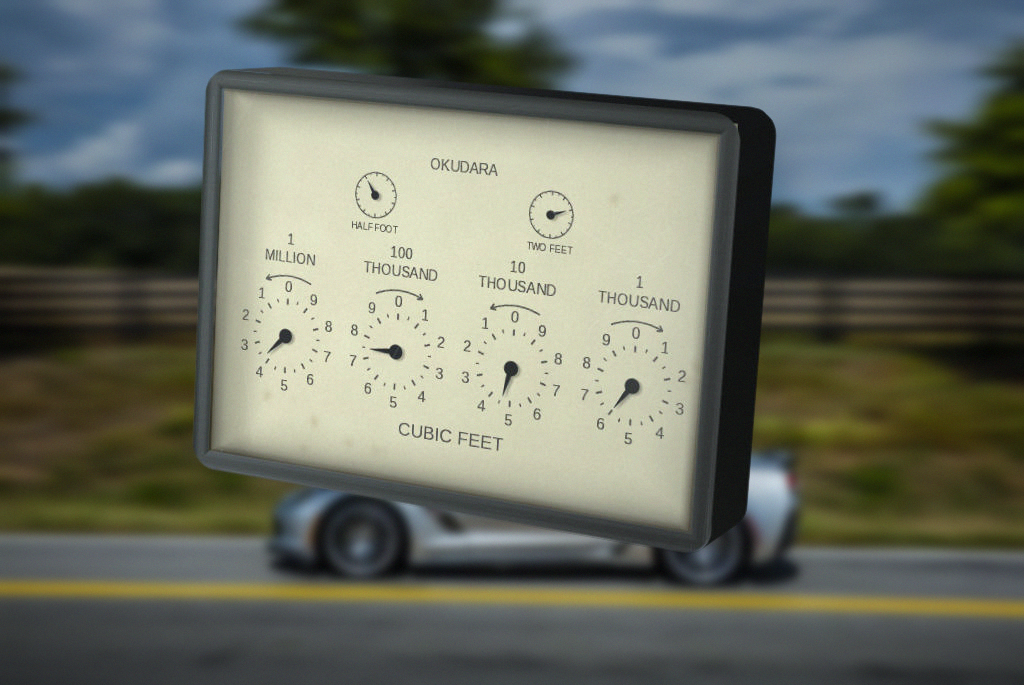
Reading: **374600** ft³
